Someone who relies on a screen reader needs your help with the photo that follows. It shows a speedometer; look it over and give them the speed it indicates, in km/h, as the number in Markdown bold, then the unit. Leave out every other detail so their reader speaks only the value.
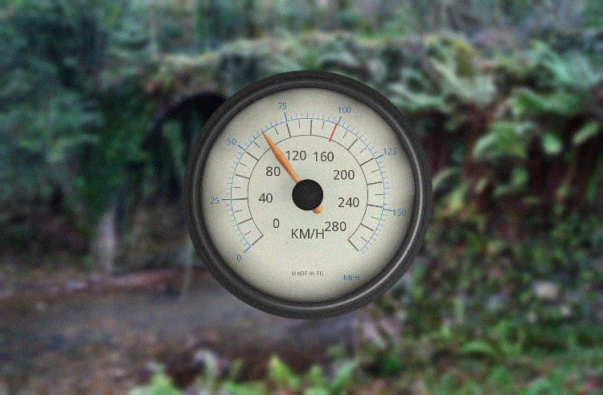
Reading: **100** km/h
